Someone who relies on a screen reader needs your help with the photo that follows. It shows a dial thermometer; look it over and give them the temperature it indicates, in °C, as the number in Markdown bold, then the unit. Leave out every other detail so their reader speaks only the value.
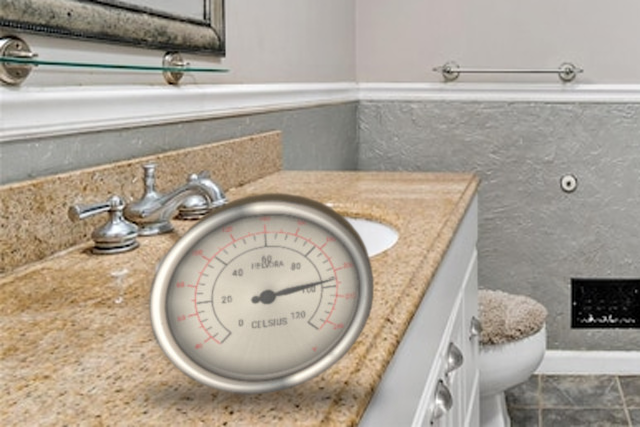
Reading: **96** °C
